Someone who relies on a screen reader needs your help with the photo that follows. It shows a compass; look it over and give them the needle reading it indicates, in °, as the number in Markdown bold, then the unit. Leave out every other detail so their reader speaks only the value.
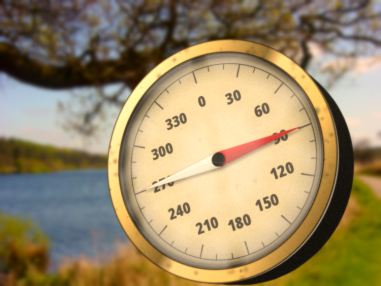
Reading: **90** °
